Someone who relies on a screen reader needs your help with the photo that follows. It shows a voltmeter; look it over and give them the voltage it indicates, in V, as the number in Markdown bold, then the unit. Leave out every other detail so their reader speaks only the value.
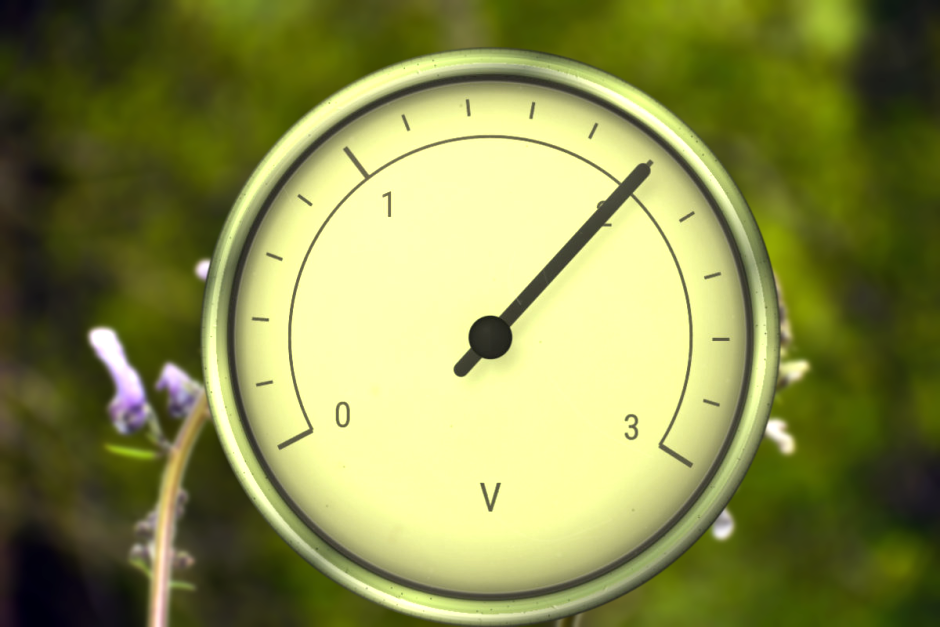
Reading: **2** V
